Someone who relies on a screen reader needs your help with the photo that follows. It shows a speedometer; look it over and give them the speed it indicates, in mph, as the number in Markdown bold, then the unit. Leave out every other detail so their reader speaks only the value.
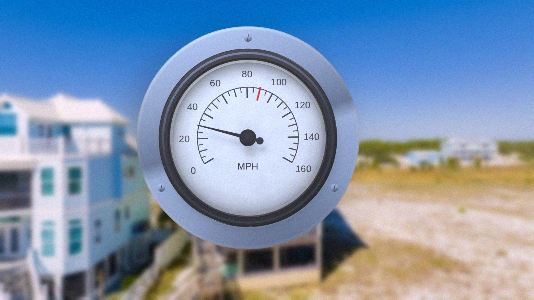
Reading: **30** mph
